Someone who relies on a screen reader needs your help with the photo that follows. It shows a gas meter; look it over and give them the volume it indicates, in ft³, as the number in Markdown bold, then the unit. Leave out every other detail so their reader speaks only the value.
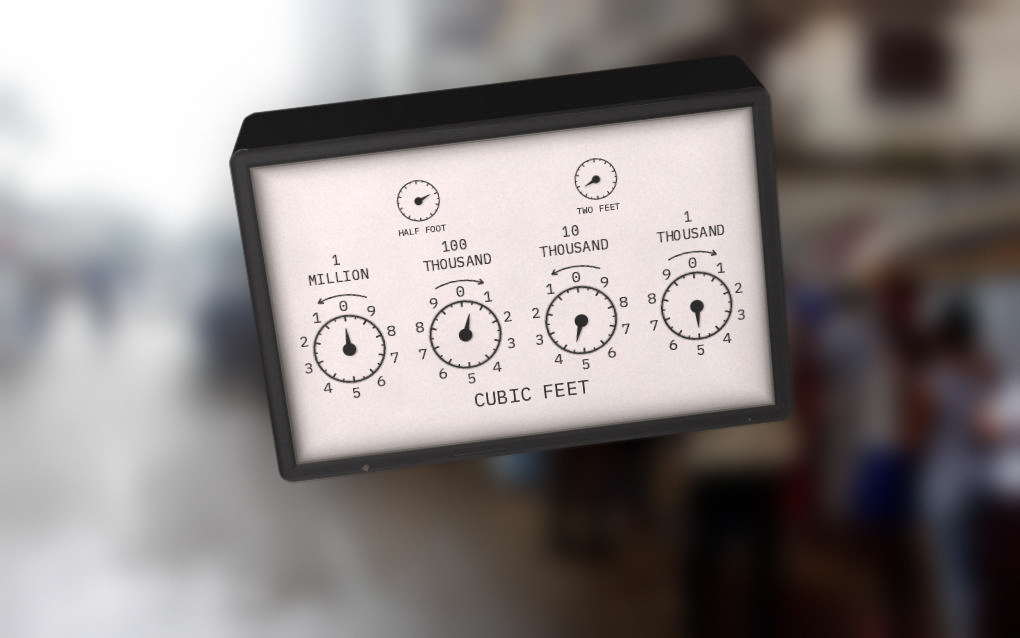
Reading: **4500** ft³
